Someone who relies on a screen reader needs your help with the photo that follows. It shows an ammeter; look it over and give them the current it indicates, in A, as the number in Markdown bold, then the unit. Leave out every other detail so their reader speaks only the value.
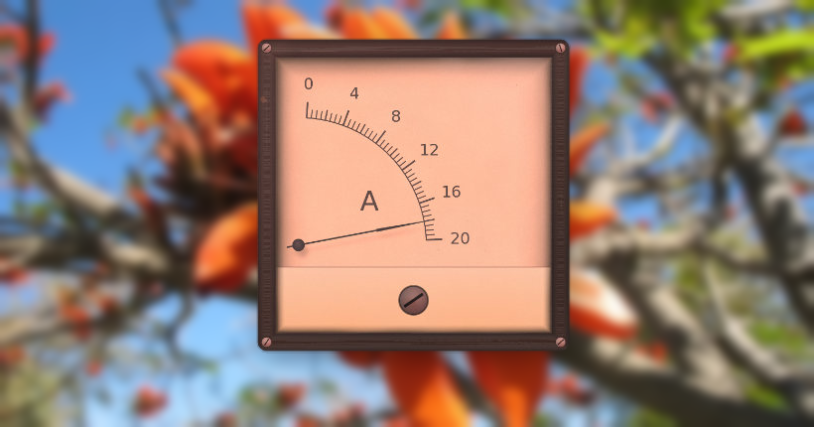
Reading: **18** A
